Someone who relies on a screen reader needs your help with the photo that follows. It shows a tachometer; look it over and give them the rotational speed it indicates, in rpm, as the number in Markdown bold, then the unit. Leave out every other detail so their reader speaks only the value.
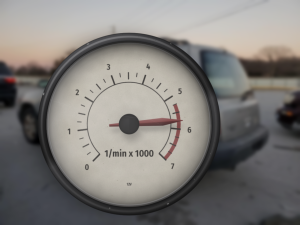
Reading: **5750** rpm
